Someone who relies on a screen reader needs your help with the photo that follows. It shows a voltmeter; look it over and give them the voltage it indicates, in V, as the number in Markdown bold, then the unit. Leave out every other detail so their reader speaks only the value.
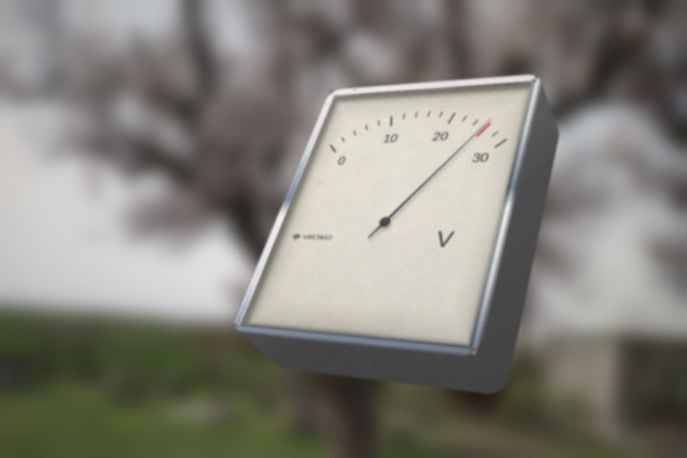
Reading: **26** V
